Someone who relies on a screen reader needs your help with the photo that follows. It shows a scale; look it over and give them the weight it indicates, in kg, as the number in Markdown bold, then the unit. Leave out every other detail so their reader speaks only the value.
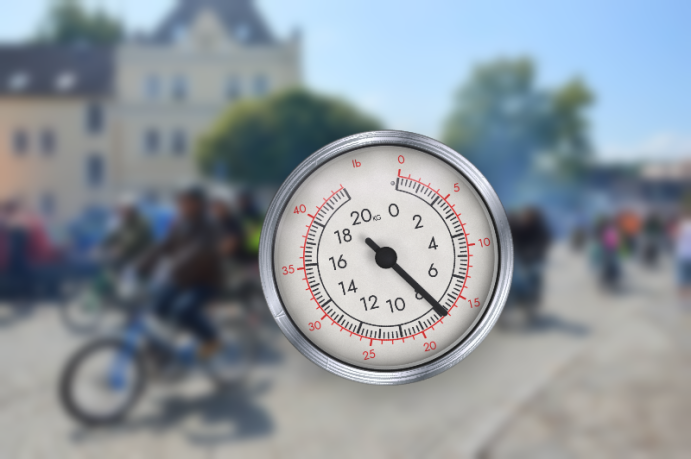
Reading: **7.8** kg
